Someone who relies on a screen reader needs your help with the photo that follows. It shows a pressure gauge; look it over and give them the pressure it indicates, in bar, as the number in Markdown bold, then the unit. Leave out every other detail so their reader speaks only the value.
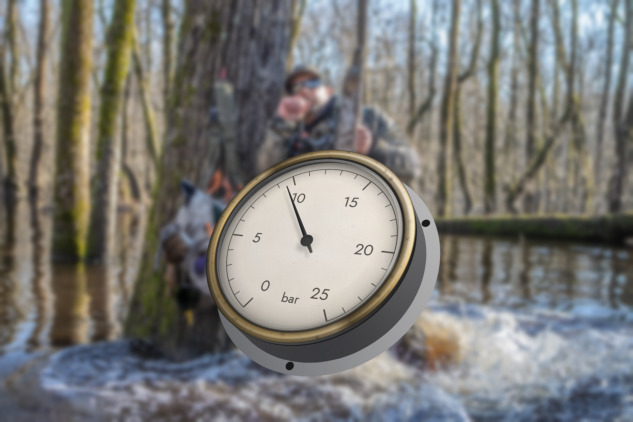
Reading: **9.5** bar
